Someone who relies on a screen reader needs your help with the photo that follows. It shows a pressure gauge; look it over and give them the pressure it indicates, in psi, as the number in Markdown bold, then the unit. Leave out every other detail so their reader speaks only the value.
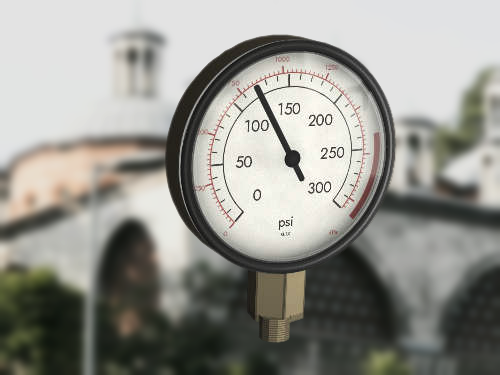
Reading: **120** psi
